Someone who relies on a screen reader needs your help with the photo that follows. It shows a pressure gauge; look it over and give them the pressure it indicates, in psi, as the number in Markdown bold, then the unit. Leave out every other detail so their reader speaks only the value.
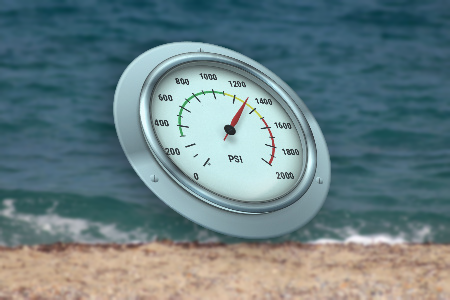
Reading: **1300** psi
